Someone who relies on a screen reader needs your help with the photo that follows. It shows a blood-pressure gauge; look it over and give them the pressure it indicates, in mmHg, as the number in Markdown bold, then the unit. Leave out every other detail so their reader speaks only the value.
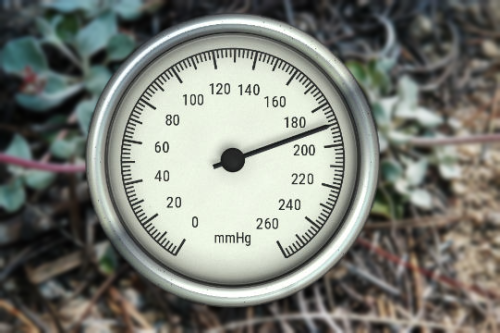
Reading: **190** mmHg
